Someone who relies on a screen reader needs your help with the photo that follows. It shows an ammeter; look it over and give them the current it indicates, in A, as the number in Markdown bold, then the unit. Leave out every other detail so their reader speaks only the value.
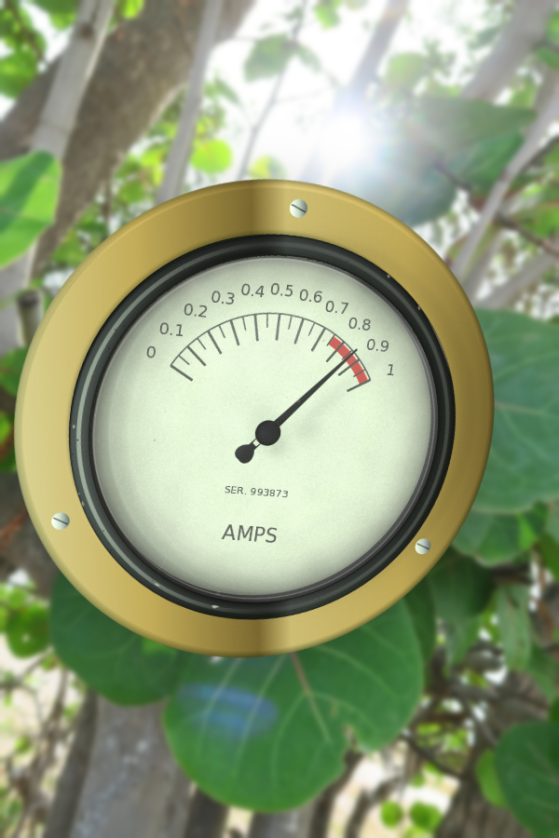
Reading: **0.85** A
